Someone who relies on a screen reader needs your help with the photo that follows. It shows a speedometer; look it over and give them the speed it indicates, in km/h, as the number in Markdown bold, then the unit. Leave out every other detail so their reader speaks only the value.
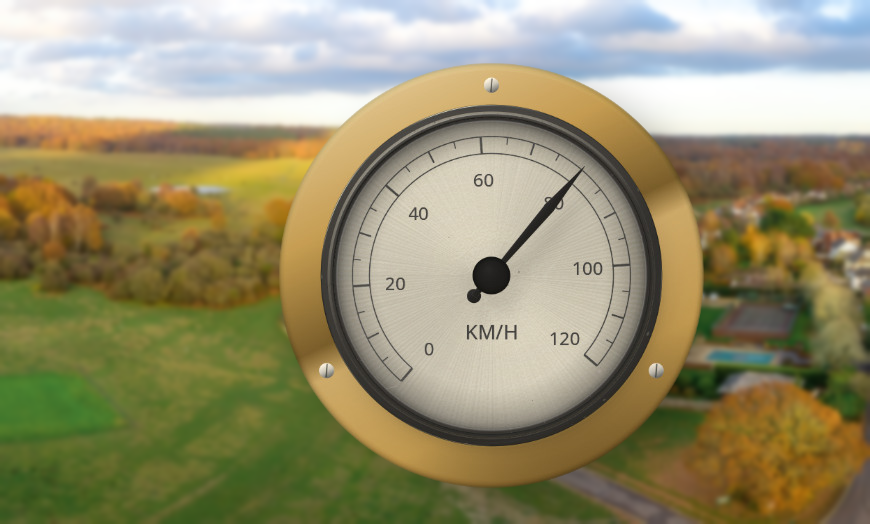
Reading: **80** km/h
